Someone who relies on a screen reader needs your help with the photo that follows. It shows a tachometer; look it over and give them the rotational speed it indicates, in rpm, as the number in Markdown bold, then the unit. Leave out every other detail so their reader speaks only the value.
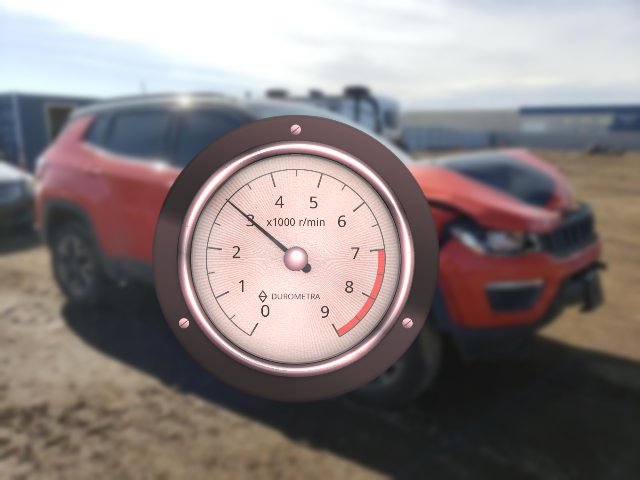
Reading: **3000** rpm
